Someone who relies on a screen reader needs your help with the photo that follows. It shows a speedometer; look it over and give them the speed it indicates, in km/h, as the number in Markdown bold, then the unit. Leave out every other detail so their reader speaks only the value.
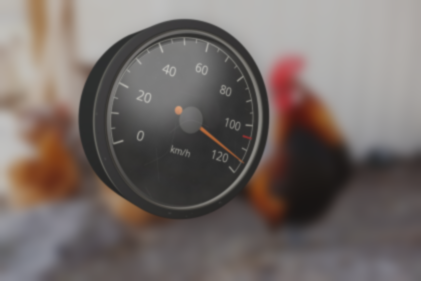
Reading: **115** km/h
